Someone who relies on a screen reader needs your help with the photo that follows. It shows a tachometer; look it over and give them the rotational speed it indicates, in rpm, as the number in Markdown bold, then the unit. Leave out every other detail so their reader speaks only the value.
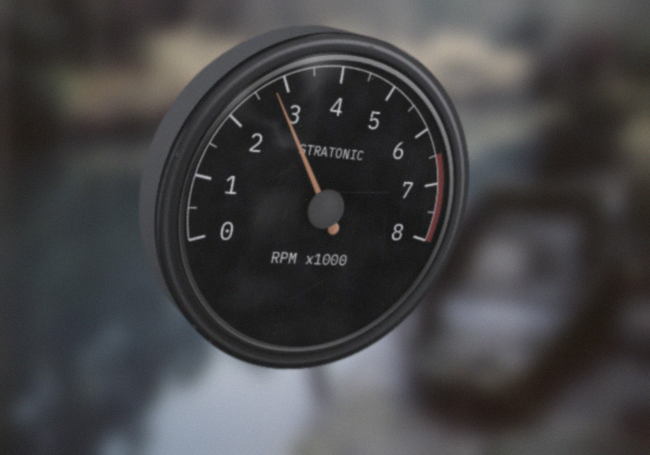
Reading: **2750** rpm
